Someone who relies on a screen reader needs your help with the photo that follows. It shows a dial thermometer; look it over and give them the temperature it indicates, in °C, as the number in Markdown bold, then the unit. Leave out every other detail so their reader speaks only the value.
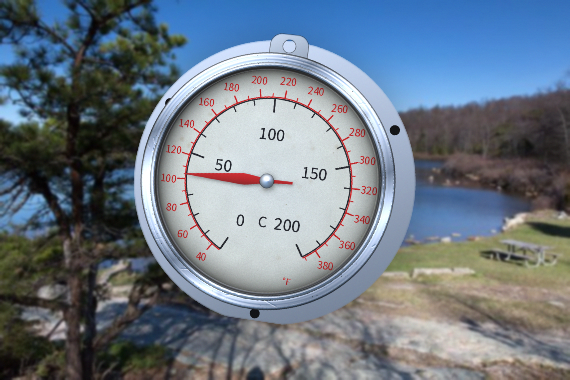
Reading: **40** °C
